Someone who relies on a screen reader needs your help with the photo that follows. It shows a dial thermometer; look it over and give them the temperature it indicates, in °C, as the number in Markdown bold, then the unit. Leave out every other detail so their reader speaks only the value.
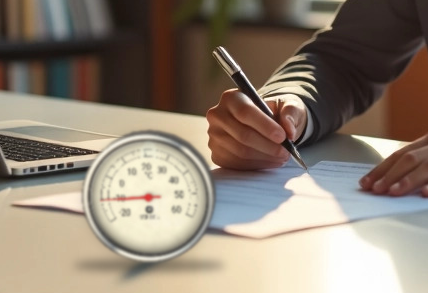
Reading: **-10** °C
